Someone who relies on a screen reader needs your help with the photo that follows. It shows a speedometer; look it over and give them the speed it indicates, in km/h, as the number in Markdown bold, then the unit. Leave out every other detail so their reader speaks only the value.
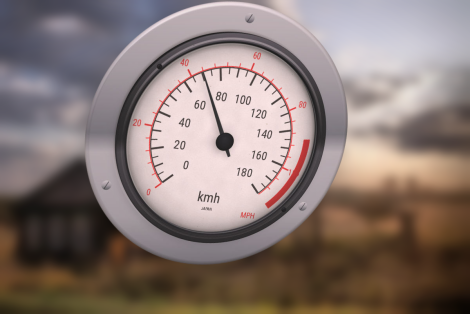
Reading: **70** km/h
